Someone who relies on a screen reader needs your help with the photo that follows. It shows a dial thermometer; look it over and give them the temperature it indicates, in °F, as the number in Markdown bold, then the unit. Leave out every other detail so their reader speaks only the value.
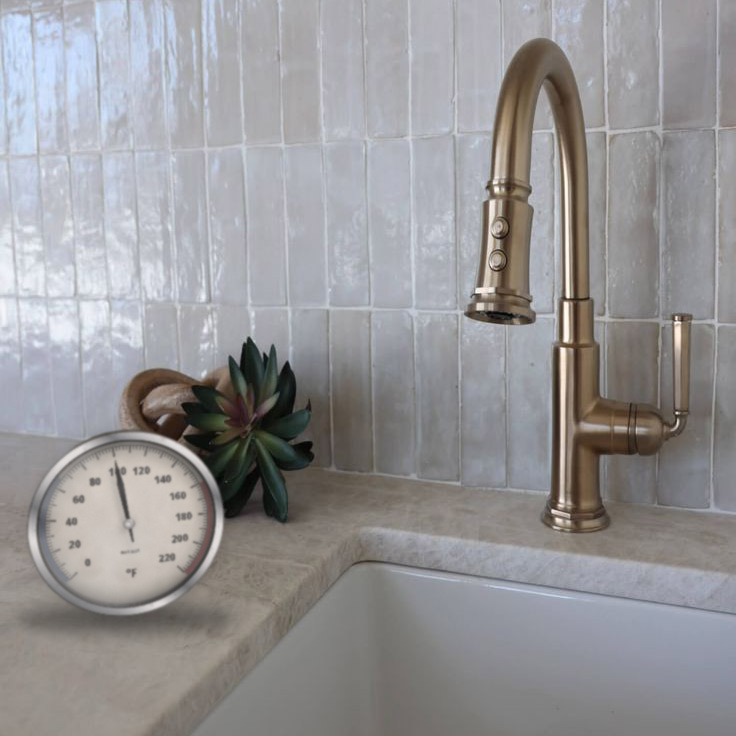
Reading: **100** °F
